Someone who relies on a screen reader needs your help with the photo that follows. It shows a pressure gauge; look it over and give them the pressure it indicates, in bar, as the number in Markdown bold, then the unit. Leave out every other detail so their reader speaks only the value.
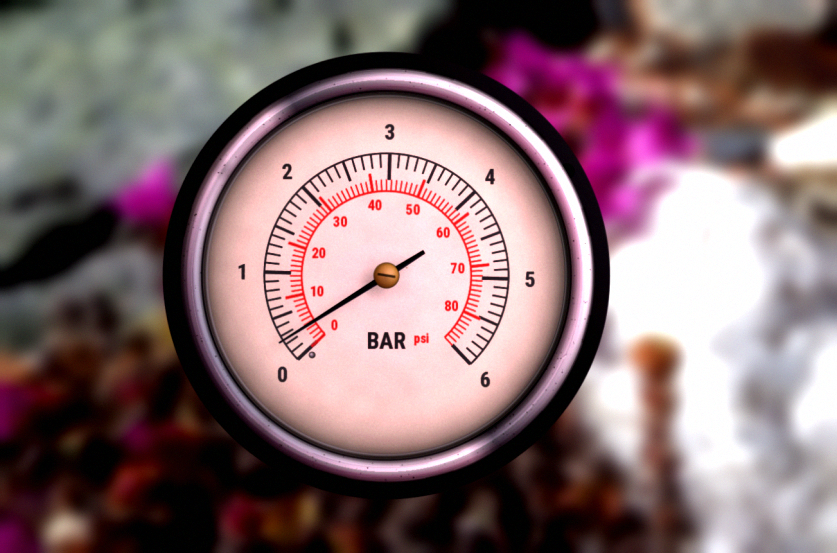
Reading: **0.25** bar
